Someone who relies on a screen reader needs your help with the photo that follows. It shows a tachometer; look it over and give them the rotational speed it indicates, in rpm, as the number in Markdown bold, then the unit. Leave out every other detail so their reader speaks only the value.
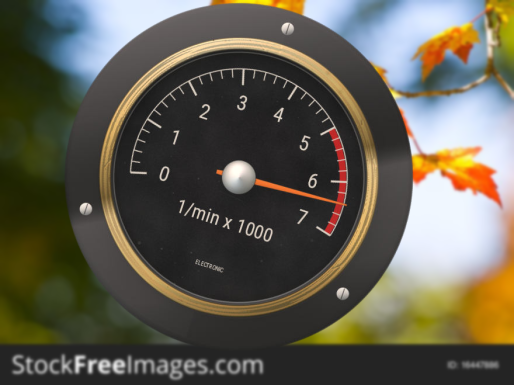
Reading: **6400** rpm
